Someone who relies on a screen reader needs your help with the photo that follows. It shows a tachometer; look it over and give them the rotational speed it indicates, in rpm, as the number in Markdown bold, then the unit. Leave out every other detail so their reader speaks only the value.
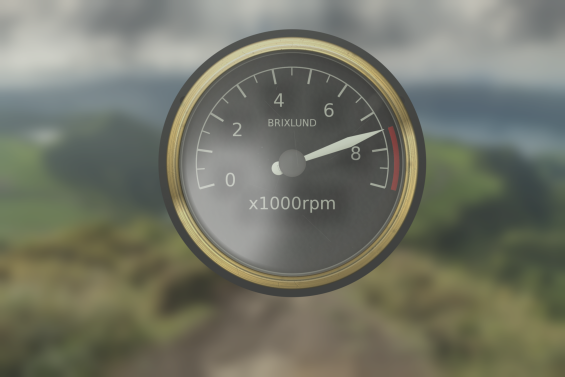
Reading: **7500** rpm
